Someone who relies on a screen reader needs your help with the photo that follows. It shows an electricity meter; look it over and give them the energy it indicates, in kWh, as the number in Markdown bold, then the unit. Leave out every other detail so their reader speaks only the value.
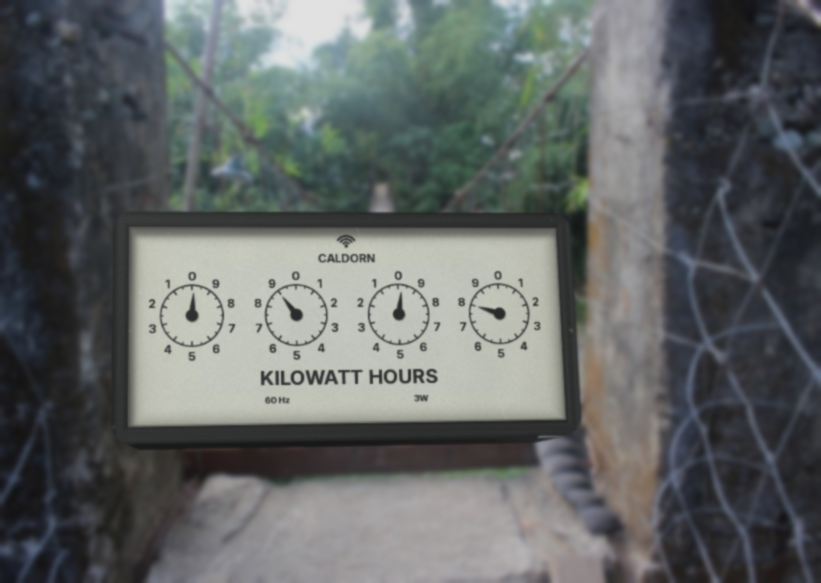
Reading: **9898** kWh
